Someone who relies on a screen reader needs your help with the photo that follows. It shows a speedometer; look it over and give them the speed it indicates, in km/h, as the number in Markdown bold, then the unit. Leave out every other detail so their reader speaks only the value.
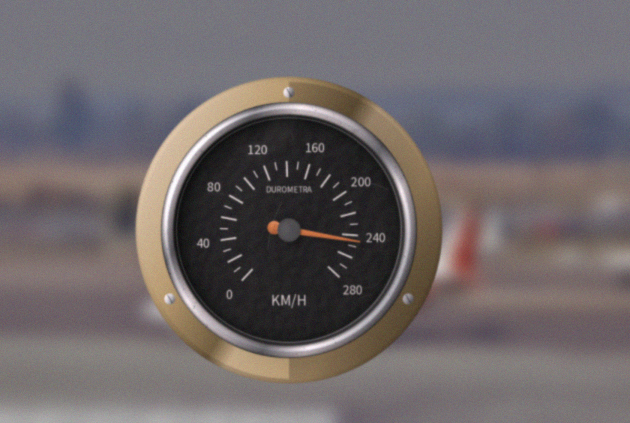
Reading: **245** km/h
